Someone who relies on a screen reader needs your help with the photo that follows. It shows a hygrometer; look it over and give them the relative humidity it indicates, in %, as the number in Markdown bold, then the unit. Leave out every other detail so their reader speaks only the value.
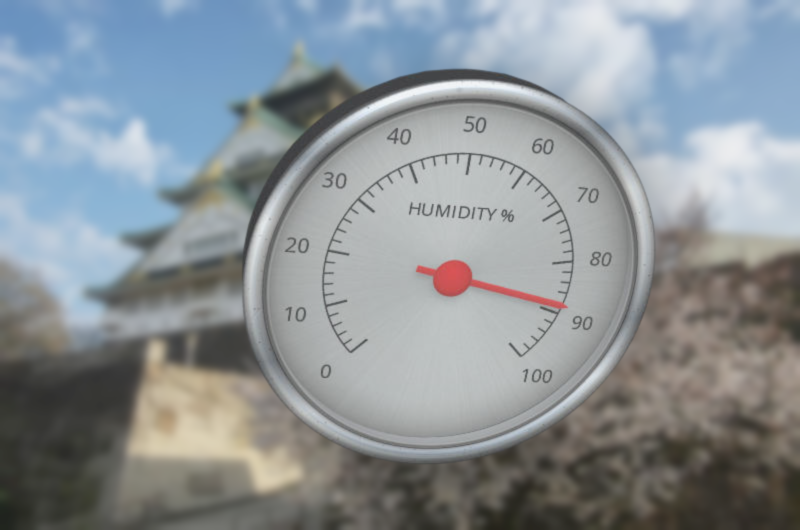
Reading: **88** %
